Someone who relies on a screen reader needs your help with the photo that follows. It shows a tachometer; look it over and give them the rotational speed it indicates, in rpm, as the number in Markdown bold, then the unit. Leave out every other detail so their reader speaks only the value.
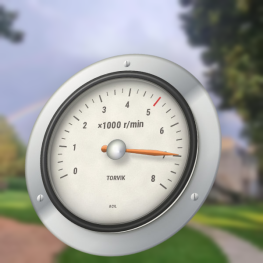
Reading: **7000** rpm
